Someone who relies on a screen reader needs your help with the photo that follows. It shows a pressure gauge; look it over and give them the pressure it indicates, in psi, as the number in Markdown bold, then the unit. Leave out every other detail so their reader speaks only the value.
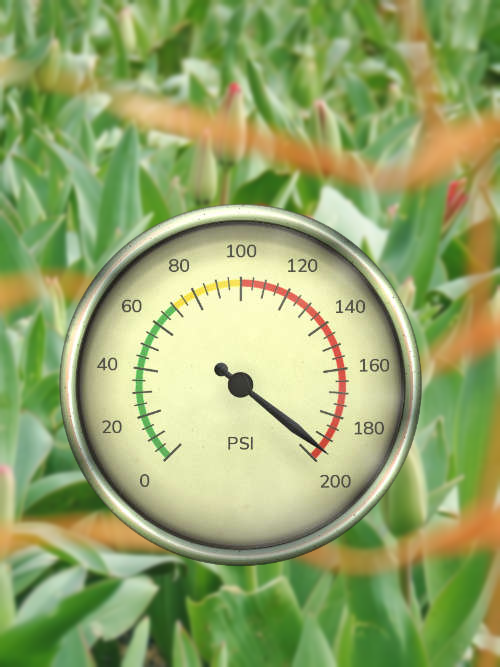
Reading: **195** psi
